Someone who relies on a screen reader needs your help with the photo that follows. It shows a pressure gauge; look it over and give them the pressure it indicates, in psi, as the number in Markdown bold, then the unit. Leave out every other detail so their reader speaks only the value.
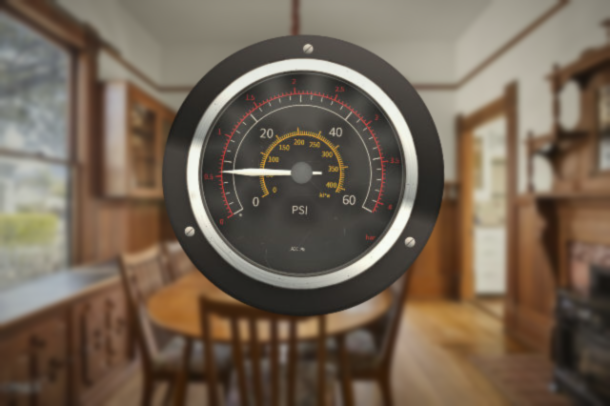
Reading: **8** psi
